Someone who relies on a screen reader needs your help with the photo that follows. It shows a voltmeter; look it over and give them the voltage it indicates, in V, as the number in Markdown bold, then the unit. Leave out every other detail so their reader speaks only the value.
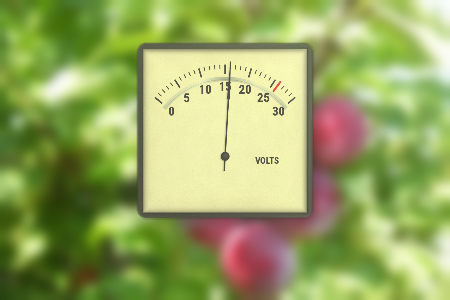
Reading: **16** V
